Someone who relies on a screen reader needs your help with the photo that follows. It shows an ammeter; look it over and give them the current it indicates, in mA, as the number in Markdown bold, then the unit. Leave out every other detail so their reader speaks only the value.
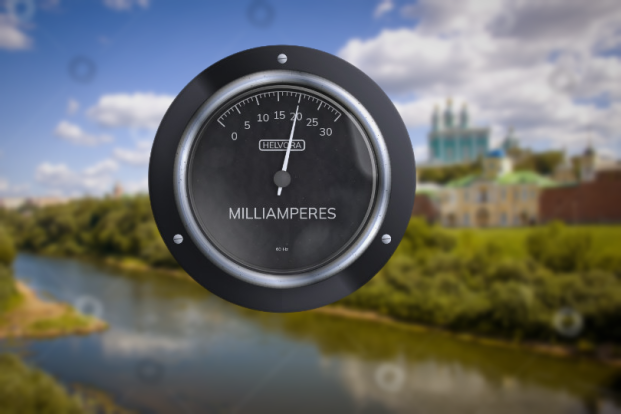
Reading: **20** mA
